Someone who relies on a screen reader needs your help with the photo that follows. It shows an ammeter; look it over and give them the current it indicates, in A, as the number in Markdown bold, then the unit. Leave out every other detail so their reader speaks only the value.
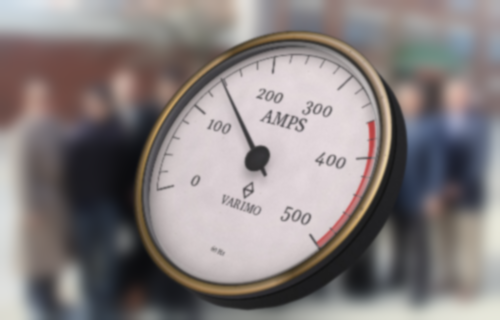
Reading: **140** A
